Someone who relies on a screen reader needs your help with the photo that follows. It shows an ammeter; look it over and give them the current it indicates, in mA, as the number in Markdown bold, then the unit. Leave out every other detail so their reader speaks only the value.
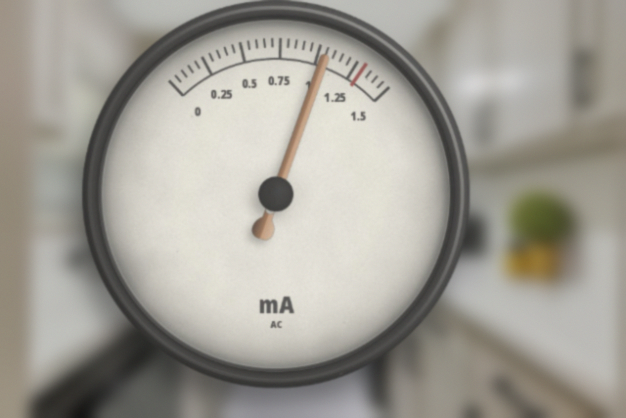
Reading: **1.05** mA
